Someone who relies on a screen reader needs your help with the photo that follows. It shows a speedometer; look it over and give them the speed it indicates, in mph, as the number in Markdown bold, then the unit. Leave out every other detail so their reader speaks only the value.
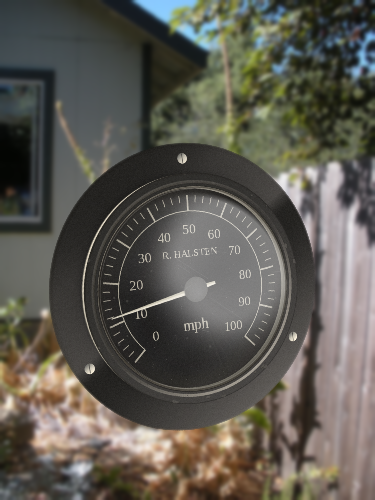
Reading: **12** mph
